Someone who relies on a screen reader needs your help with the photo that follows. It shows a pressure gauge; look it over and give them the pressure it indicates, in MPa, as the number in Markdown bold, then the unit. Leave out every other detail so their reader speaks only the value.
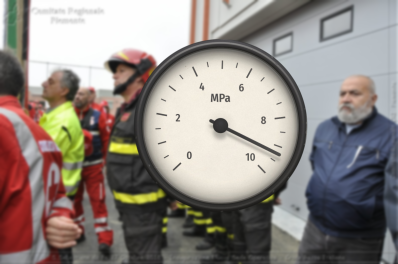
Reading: **9.25** MPa
